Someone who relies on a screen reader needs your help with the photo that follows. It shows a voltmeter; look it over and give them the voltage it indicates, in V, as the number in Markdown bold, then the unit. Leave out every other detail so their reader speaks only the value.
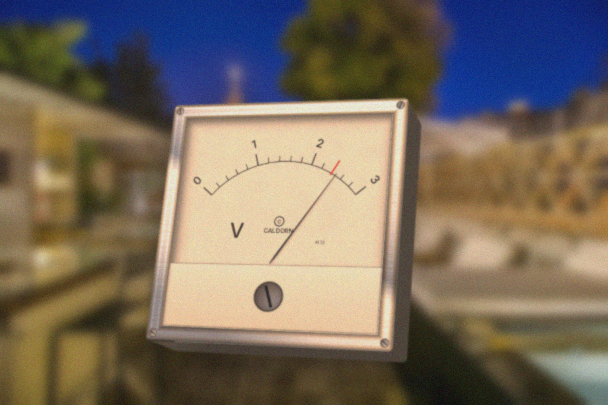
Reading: **2.5** V
